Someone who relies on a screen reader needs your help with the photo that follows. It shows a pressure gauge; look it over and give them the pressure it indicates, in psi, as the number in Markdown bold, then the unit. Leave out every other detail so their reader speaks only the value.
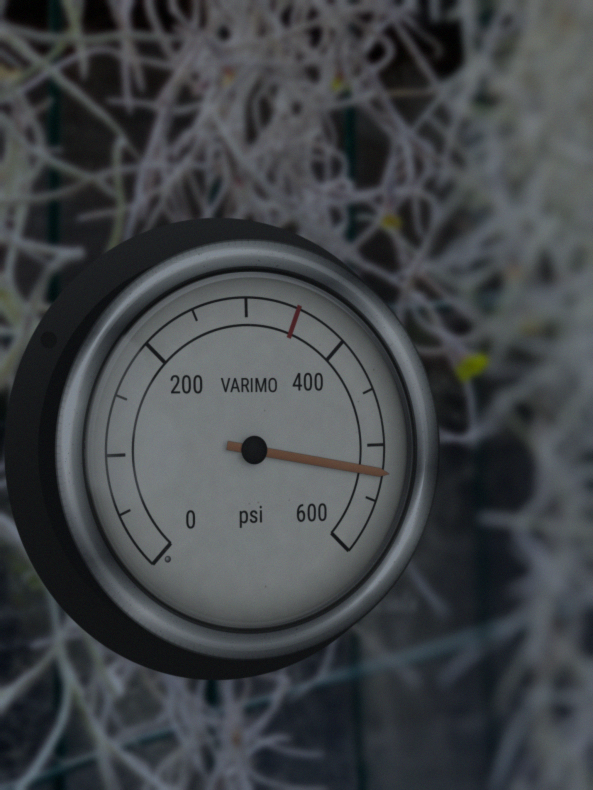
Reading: **525** psi
